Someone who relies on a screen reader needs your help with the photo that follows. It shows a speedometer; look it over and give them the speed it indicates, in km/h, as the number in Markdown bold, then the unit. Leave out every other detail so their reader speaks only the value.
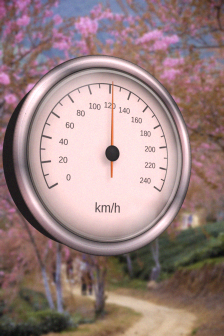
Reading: **120** km/h
